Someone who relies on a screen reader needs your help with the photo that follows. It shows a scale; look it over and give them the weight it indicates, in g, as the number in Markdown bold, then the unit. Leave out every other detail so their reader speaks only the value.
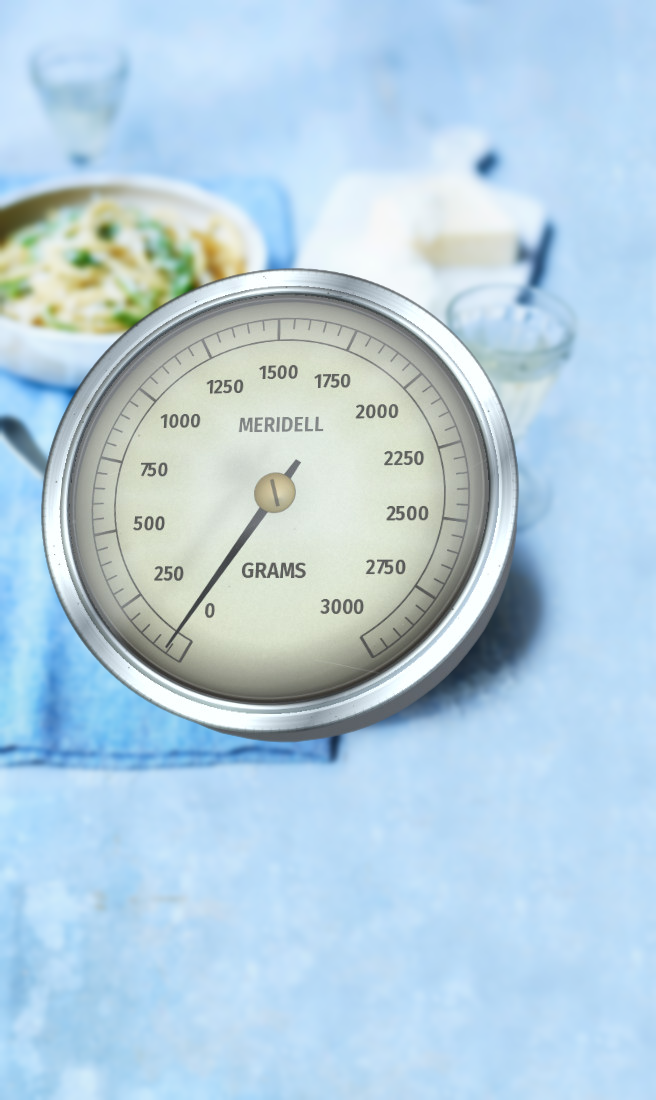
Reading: **50** g
